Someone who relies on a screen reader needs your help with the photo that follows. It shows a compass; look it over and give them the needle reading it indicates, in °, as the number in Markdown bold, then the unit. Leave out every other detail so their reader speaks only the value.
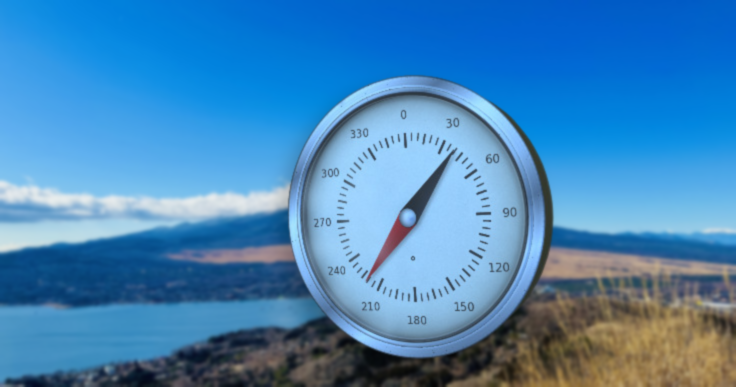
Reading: **220** °
